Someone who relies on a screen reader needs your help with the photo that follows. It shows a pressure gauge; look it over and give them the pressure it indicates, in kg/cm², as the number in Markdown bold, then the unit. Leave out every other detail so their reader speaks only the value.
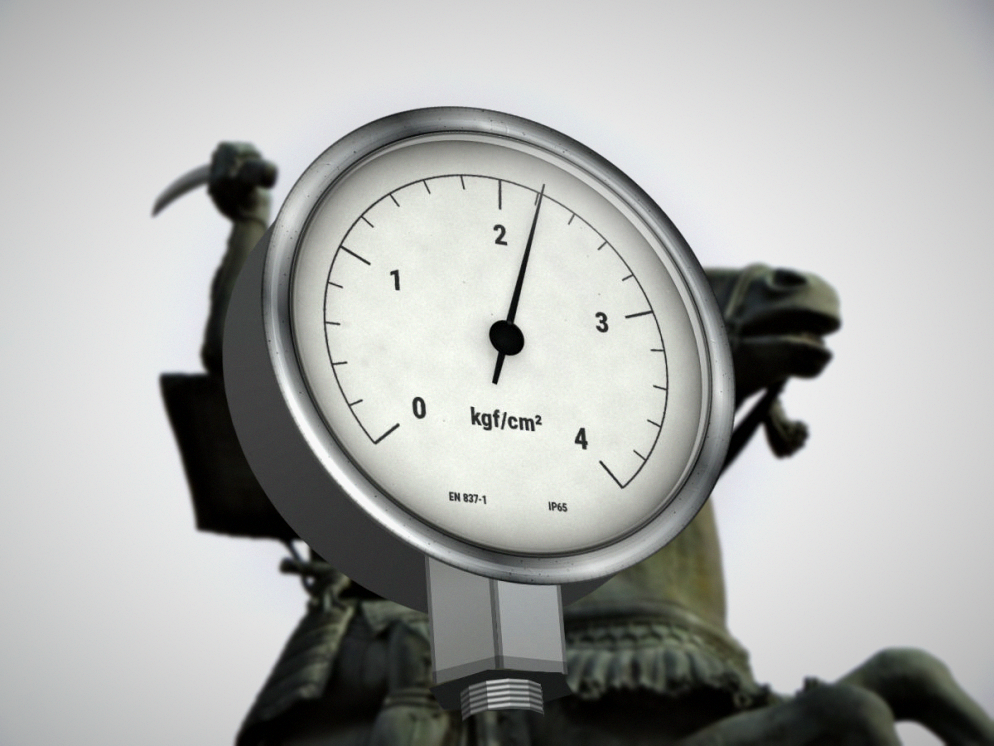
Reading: **2.2** kg/cm²
